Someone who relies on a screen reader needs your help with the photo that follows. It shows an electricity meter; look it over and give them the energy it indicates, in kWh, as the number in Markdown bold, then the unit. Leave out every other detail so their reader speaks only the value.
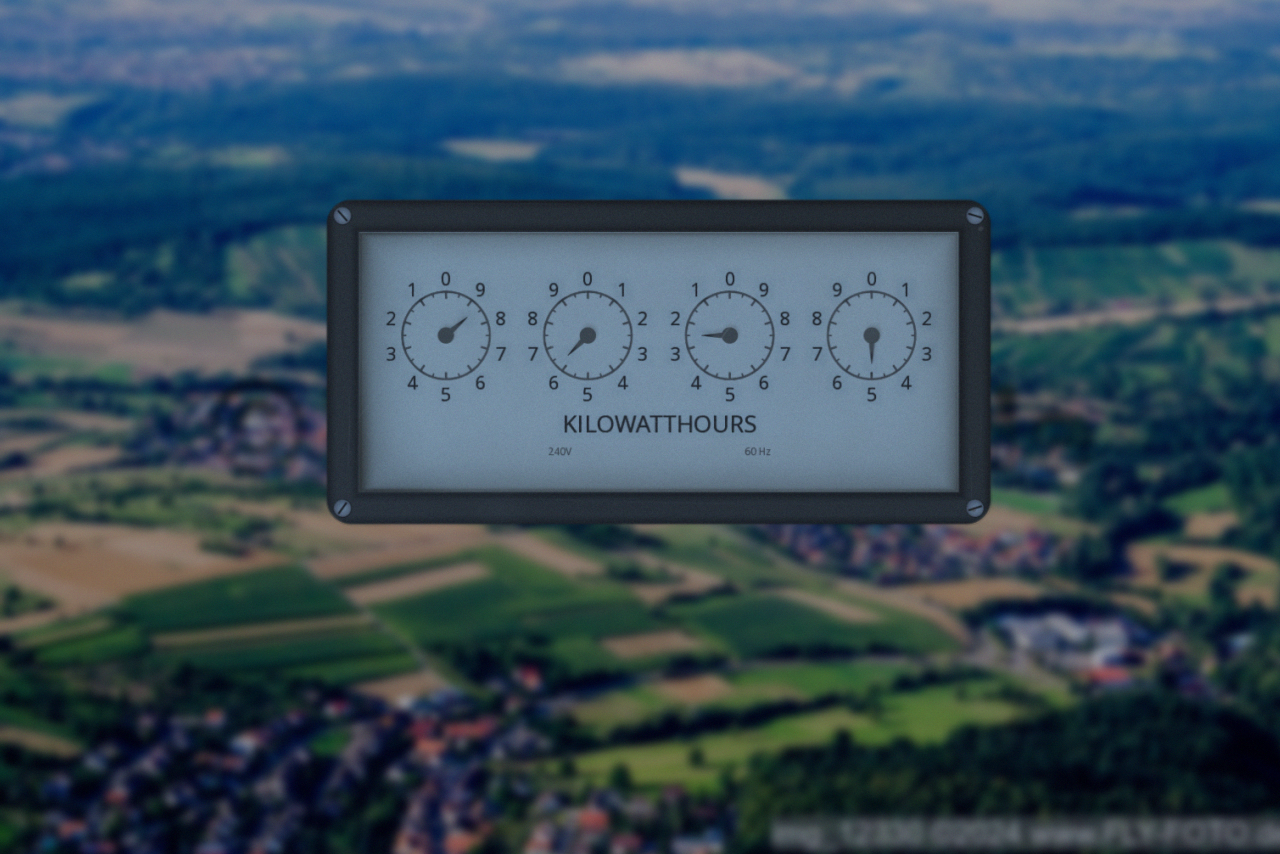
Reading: **8625** kWh
